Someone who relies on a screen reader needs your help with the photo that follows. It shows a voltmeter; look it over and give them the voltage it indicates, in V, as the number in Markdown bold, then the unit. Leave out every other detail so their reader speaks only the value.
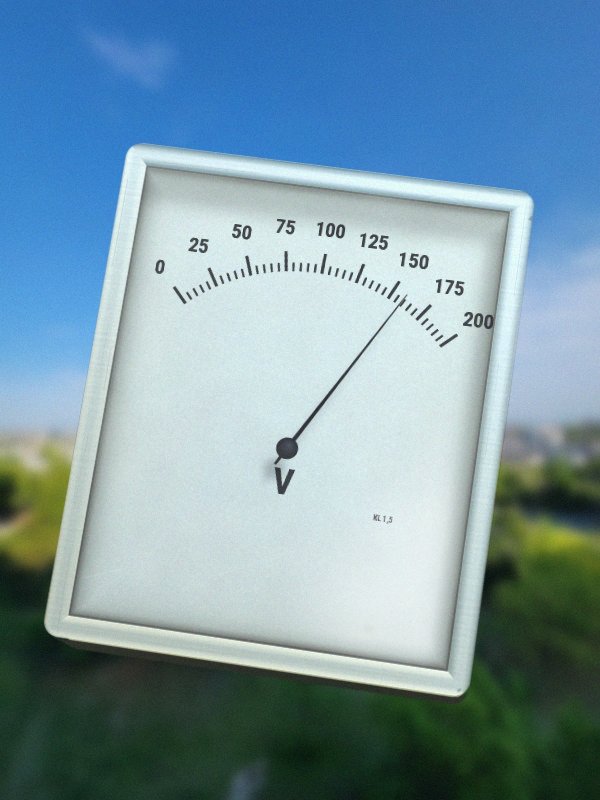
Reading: **160** V
